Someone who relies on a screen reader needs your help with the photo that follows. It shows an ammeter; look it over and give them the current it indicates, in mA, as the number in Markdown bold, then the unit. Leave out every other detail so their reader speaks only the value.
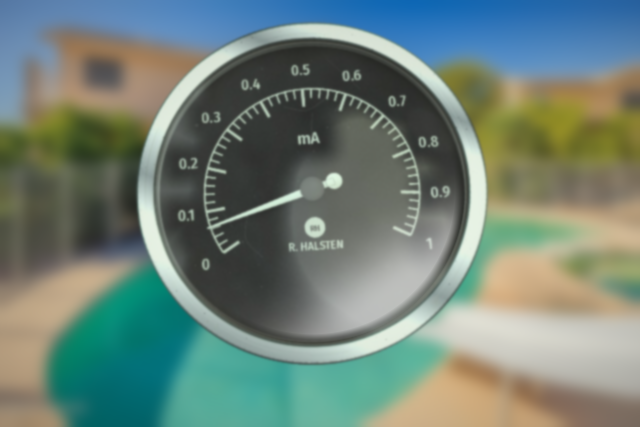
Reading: **0.06** mA
